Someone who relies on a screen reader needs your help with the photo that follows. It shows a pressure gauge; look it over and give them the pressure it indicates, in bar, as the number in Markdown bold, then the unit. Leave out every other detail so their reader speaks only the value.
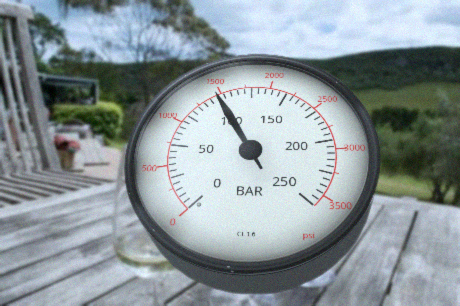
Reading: **100** bar
